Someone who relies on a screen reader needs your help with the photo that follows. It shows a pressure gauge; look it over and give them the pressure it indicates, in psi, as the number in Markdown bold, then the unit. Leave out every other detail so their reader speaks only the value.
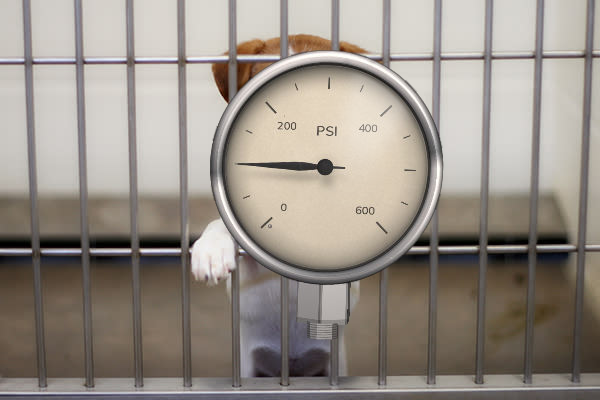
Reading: **100** psi
